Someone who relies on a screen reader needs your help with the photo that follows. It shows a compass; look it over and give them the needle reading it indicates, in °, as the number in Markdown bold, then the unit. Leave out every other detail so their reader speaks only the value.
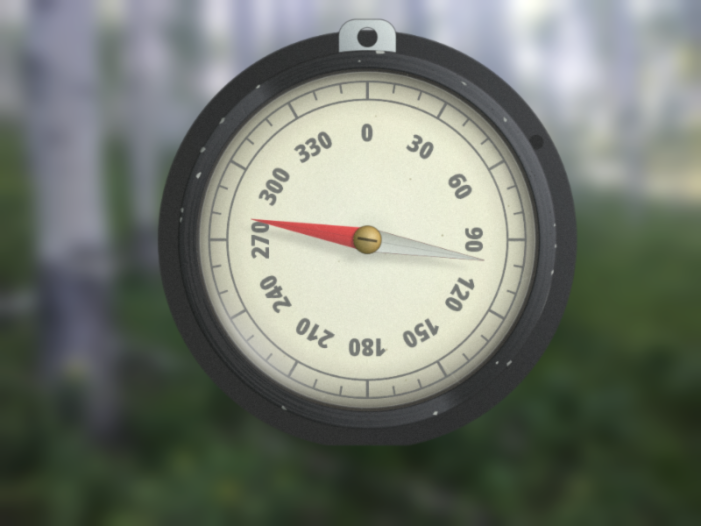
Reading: **280** °
